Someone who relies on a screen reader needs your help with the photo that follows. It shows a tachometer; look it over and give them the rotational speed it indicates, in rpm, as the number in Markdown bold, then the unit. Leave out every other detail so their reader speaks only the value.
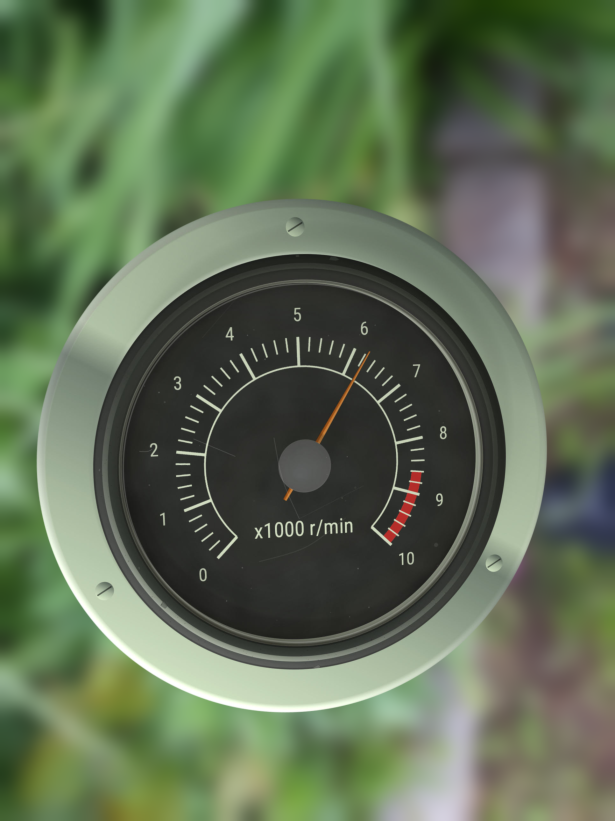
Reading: **6200** rpm
